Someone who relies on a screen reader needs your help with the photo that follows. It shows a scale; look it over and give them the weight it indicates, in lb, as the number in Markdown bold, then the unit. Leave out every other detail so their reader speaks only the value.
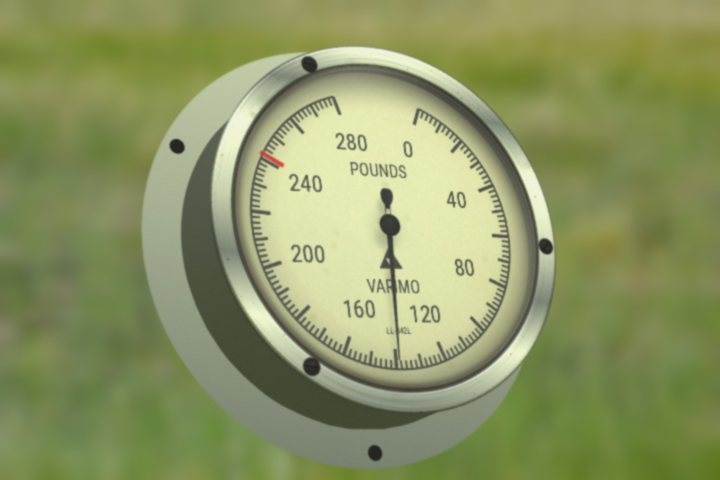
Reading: **140** lb
